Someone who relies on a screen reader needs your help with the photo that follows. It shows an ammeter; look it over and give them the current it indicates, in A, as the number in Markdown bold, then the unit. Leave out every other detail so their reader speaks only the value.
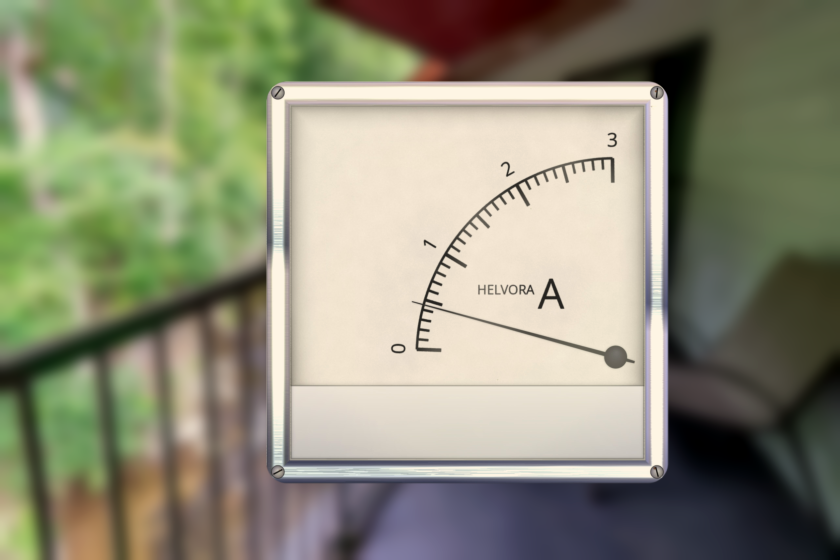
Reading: **0.45** A
